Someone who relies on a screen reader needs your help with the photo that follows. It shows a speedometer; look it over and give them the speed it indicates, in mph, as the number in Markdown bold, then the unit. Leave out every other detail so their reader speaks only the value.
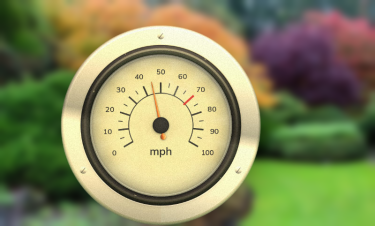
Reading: **45** mph
